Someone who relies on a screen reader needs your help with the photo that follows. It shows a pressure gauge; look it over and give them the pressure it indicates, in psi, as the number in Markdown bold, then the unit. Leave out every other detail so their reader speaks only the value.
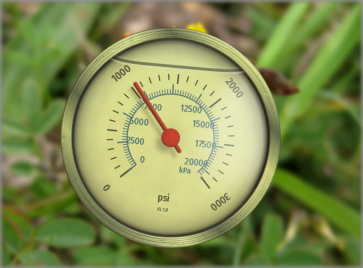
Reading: **1050** psi
